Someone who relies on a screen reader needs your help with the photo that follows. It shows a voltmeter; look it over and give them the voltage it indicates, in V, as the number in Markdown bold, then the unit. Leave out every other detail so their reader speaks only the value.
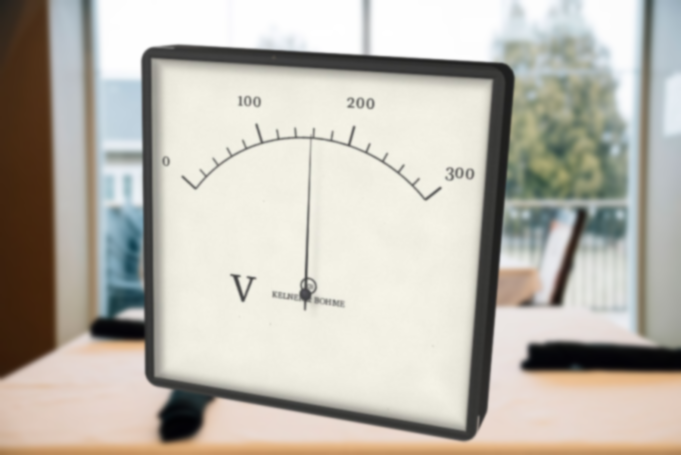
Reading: **160** V
